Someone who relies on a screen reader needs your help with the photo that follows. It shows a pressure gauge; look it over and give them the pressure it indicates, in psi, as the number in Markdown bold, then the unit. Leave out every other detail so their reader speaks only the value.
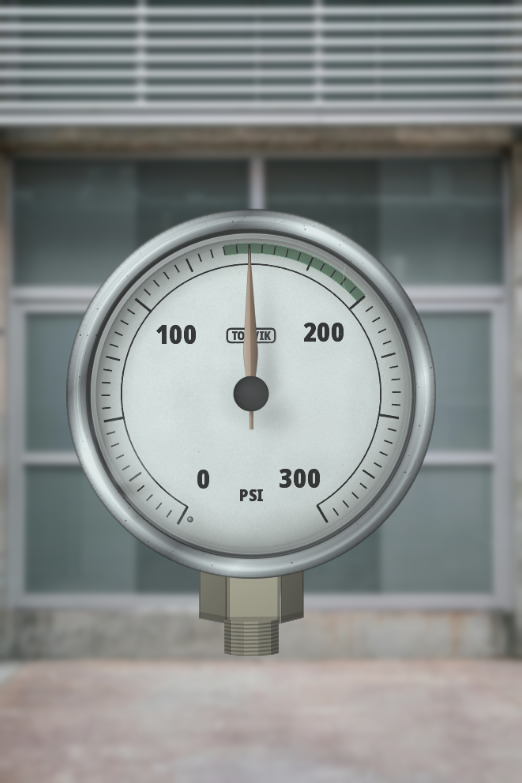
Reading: **150** psi
